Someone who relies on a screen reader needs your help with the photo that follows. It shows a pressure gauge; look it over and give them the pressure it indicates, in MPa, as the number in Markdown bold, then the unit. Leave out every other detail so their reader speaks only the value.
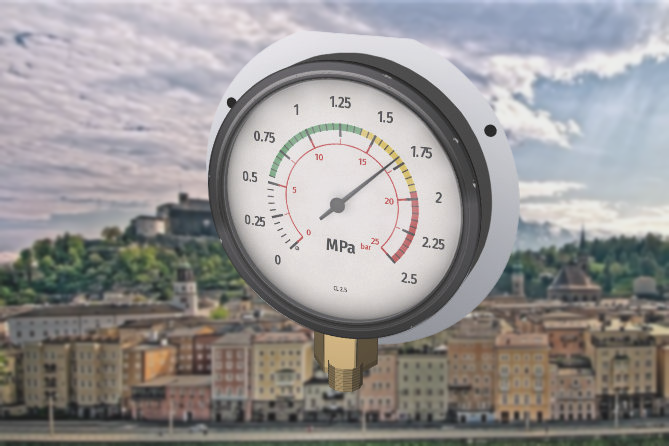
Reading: **1.7** MPa
